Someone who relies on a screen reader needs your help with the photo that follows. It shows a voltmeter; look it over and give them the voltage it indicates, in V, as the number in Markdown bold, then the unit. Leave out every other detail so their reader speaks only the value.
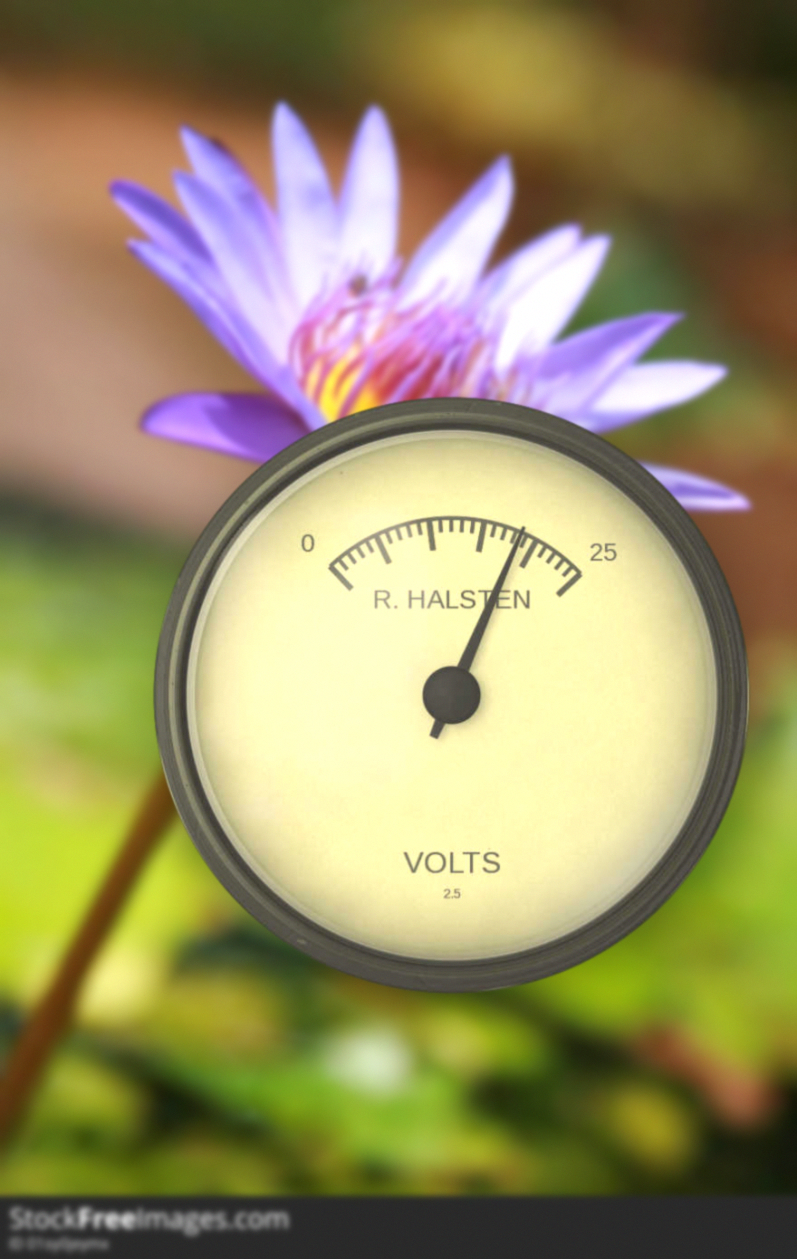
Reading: **18.5** V
